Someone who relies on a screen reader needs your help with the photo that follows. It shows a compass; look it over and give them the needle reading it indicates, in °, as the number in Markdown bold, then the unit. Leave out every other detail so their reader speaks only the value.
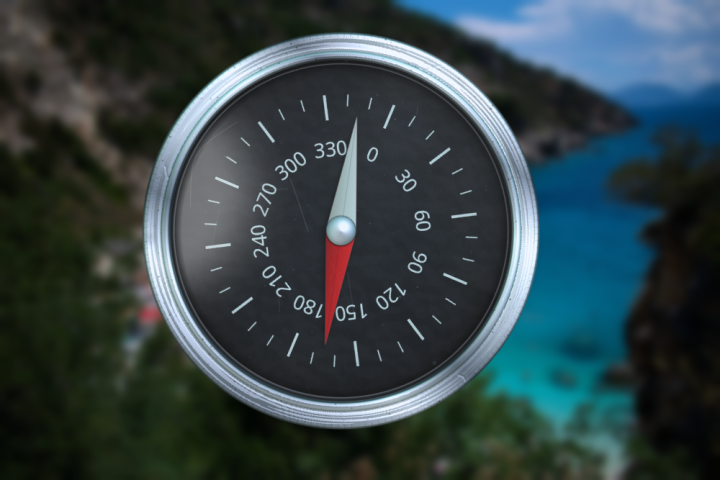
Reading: **165** °
